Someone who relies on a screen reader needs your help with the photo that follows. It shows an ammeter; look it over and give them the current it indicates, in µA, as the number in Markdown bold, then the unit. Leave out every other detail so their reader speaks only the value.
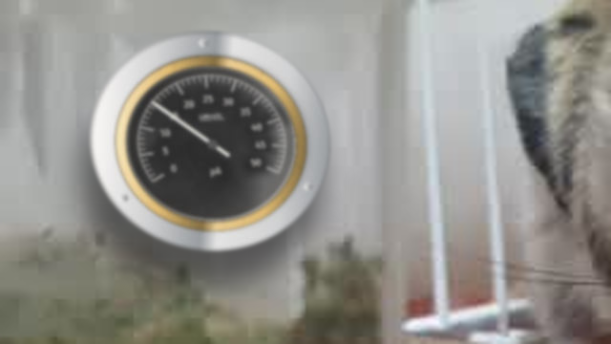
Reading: **15** µA
